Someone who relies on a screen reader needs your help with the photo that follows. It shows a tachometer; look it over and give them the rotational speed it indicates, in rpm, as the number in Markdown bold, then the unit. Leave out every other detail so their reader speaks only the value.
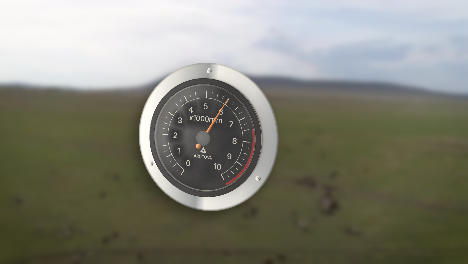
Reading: **6000** rpm
